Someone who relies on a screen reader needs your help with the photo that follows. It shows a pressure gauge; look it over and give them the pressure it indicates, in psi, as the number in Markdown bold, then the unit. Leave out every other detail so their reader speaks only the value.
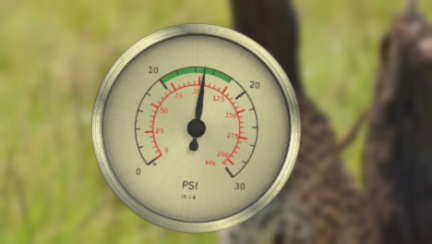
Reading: **15** psi
